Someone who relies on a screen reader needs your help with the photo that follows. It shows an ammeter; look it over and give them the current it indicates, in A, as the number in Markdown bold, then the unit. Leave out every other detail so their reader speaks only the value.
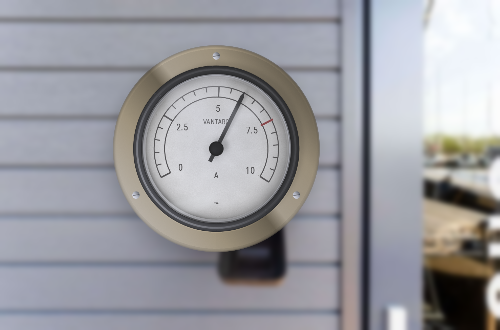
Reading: **6** A
